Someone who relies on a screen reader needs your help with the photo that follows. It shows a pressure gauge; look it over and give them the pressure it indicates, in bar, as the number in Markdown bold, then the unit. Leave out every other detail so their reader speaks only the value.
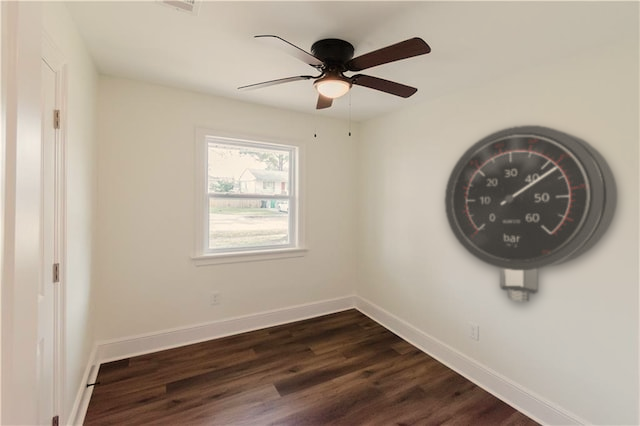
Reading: **42.5** bar
